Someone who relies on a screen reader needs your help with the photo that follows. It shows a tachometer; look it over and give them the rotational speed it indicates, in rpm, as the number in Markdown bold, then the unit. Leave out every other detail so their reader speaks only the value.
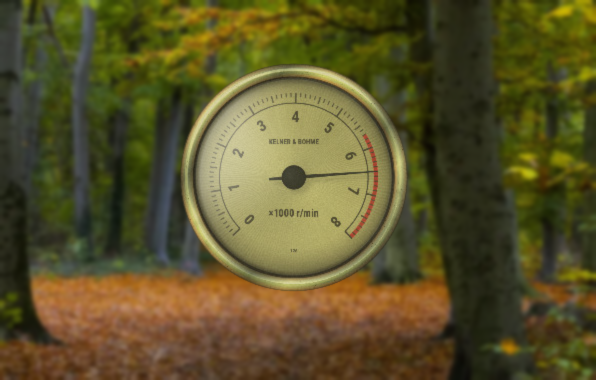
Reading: **6500** rpm
